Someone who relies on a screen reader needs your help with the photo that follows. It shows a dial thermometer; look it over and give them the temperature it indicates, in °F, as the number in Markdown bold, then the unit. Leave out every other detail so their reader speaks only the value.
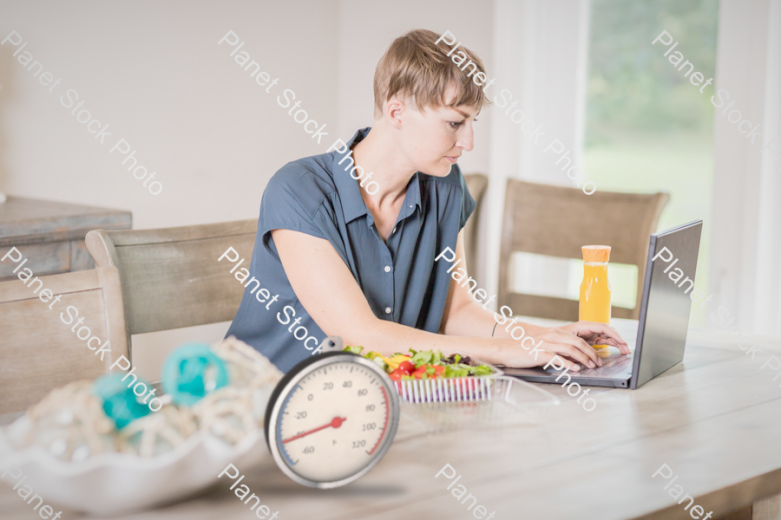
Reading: **-40** °F
